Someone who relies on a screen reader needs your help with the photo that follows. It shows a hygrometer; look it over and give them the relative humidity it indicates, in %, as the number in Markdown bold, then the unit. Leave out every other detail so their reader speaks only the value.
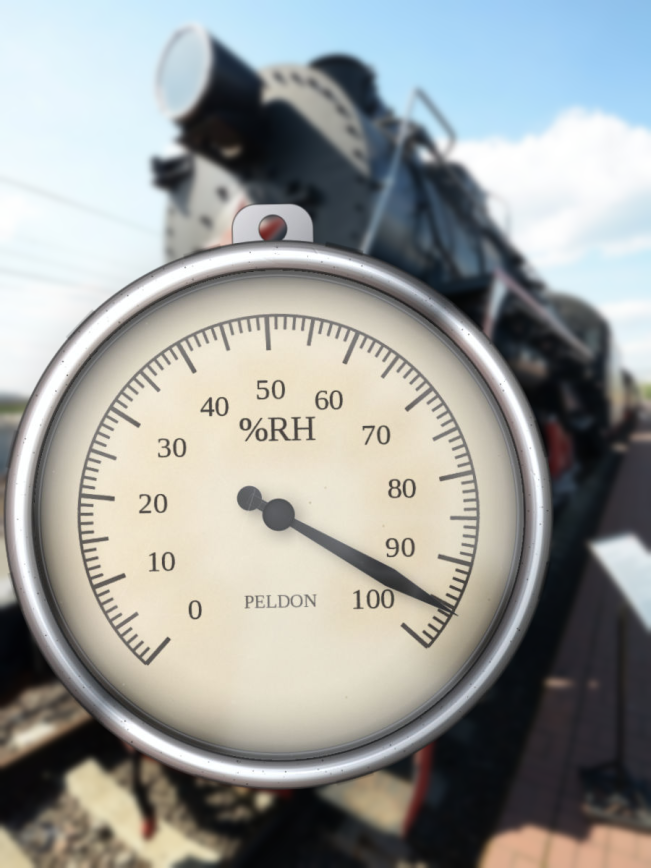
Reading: **95.5** %
